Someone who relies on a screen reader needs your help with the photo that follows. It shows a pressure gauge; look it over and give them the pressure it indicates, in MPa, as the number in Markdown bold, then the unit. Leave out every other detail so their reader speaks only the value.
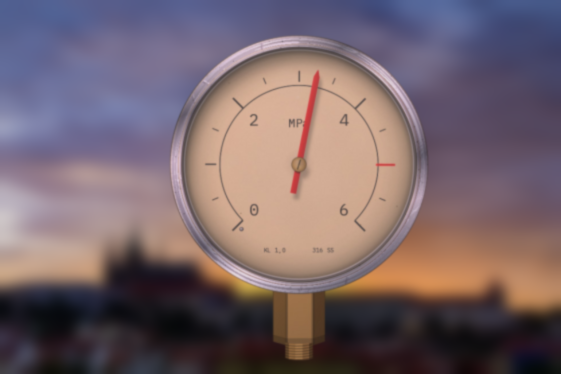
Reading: **3.25** MPa
